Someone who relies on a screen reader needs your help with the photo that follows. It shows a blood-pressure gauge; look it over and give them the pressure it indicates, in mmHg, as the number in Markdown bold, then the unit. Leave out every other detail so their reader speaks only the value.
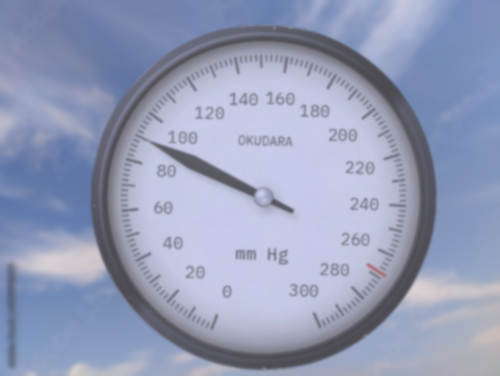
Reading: **90** mmHg
